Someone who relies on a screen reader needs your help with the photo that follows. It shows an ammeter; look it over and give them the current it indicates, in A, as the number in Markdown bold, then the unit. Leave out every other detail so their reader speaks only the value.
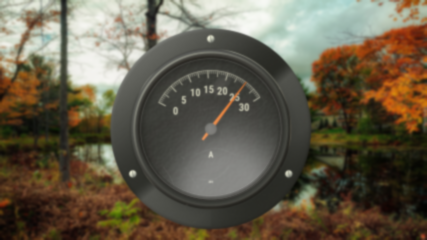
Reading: **25** A
